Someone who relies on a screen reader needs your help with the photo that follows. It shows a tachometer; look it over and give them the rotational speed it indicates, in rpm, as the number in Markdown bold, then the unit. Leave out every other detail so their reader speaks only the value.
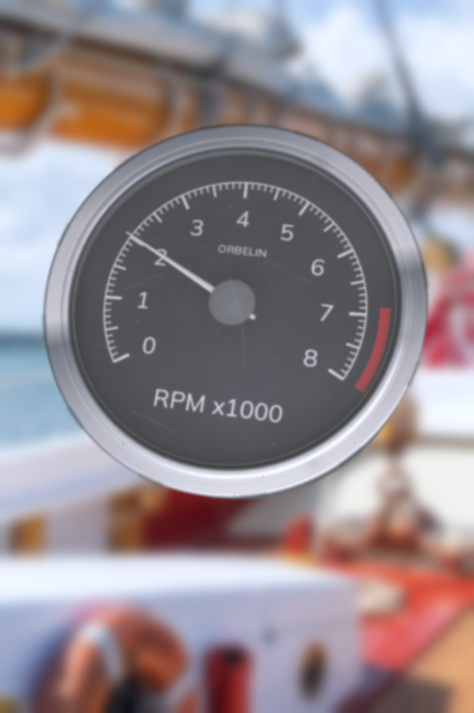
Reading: **2000** rpm
